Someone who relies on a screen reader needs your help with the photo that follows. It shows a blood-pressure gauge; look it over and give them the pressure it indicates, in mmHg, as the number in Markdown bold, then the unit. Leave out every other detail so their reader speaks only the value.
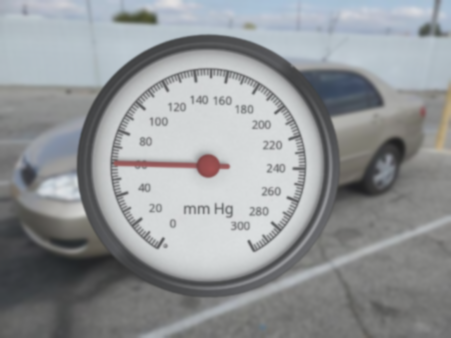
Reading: **60** mmHg
